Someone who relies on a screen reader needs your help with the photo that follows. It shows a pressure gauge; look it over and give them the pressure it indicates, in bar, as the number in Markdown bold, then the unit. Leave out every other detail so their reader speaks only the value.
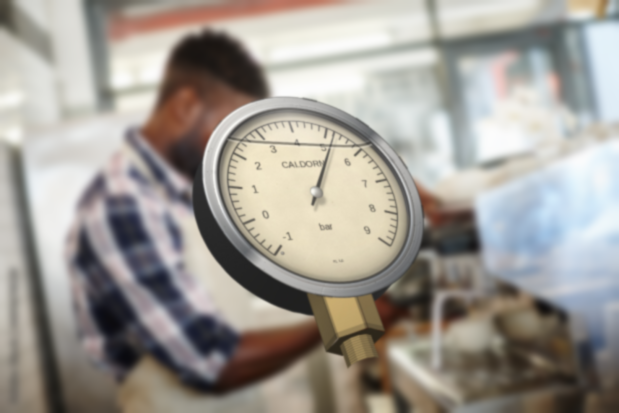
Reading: **5.2** bar
